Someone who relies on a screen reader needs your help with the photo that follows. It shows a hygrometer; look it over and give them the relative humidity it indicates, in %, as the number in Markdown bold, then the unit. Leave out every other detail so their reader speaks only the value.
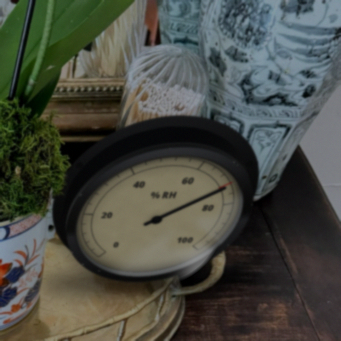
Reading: **72** %
